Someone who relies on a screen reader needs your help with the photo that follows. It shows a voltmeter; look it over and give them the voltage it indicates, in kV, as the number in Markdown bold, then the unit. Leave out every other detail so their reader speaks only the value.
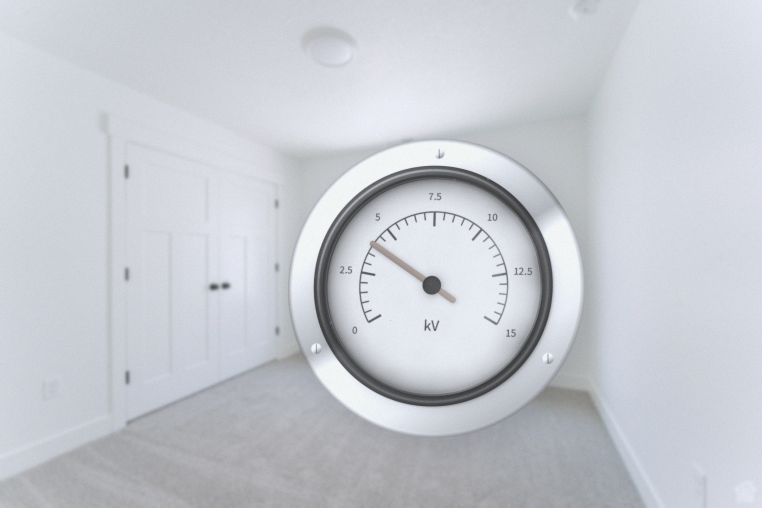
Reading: **4** kV
